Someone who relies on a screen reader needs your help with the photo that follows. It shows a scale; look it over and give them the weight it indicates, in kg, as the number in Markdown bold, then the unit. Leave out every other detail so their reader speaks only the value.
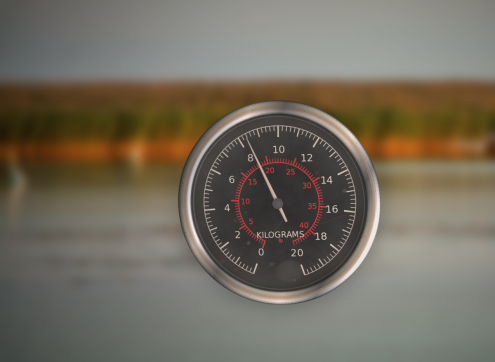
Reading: **8.4** kg
